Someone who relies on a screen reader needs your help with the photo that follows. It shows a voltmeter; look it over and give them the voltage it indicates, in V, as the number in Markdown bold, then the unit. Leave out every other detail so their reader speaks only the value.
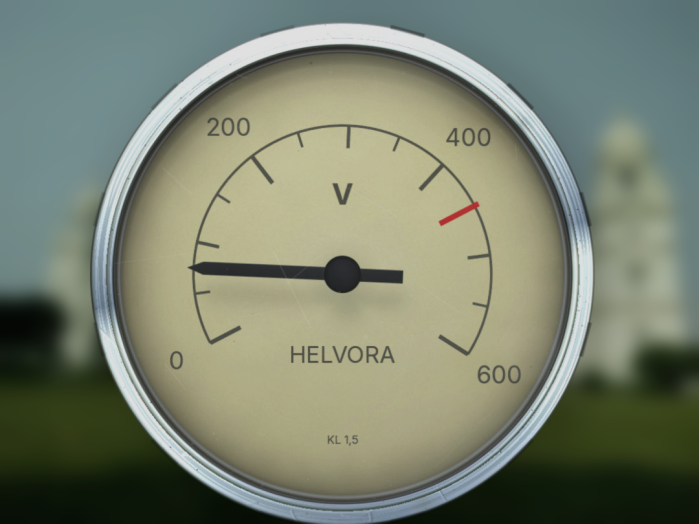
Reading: **75** V
